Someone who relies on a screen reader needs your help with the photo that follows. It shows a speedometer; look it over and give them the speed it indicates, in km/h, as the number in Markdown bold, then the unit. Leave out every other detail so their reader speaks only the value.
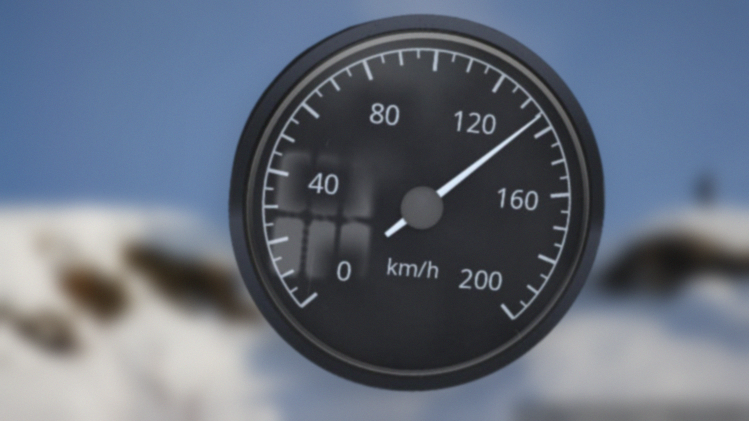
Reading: **135** km/h
